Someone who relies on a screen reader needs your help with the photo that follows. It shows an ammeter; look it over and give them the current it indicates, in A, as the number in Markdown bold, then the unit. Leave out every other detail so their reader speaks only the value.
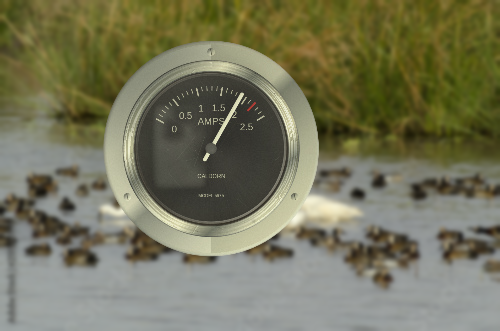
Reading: **1.9** A
